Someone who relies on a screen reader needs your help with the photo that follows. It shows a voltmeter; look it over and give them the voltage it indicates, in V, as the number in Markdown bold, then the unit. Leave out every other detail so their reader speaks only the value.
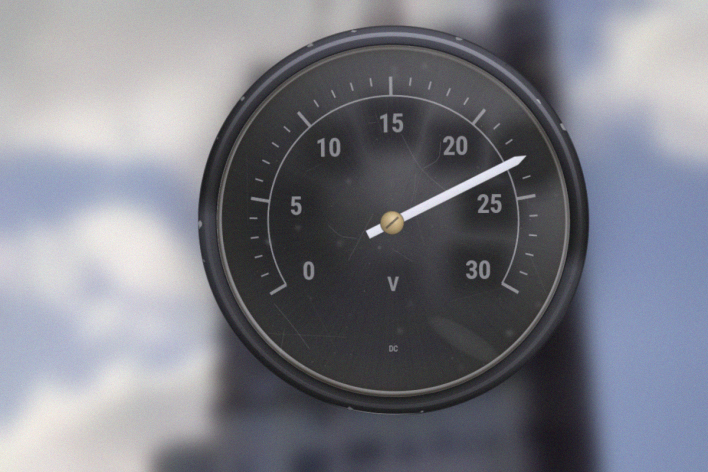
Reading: **23** V
